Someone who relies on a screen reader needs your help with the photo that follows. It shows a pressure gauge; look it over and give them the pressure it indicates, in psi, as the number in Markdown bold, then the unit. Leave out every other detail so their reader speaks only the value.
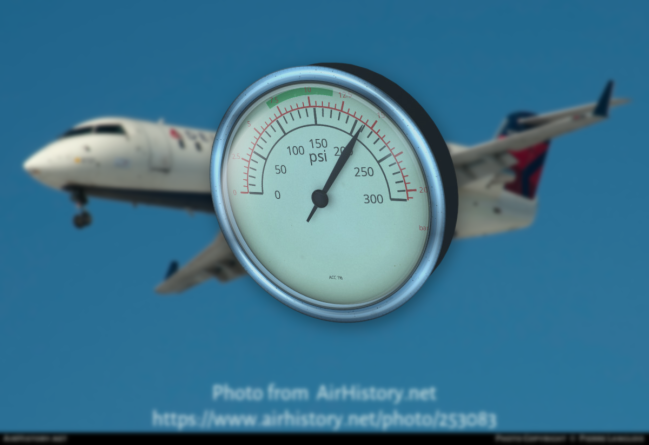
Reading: **210** psi
